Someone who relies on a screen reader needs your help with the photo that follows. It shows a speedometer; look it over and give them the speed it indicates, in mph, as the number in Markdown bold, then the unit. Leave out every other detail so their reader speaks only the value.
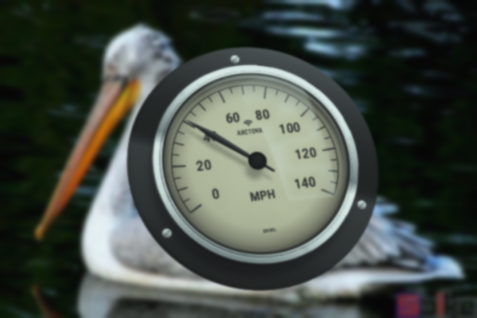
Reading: **40** mph
